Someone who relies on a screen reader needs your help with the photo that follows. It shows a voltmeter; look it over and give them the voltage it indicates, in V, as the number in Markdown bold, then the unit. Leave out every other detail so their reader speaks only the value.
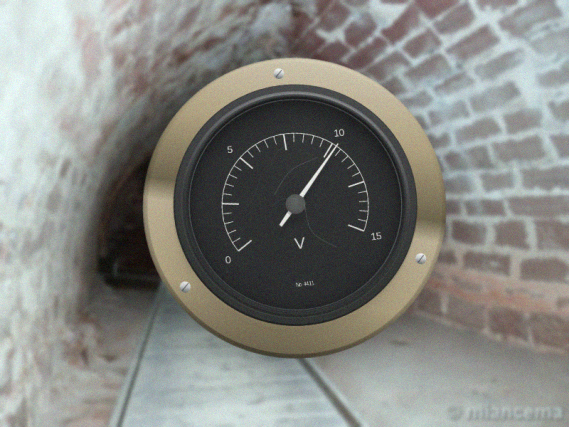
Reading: **10.25** V
